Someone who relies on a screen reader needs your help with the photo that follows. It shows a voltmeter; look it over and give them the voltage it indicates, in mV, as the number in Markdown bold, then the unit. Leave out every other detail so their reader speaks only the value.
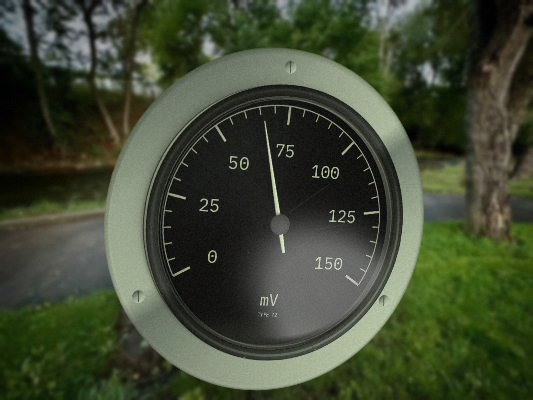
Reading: **65** mV
